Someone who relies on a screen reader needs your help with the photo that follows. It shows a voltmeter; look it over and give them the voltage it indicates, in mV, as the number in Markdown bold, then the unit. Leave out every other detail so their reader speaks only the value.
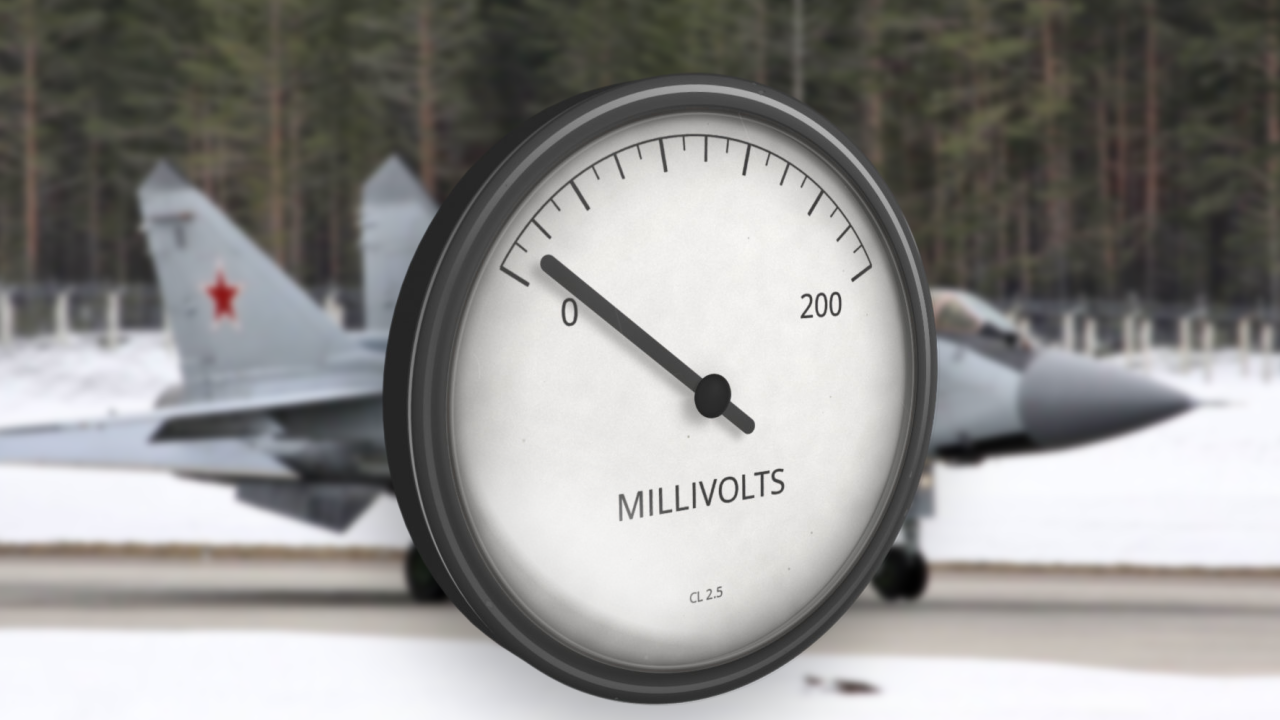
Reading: **10** mV
